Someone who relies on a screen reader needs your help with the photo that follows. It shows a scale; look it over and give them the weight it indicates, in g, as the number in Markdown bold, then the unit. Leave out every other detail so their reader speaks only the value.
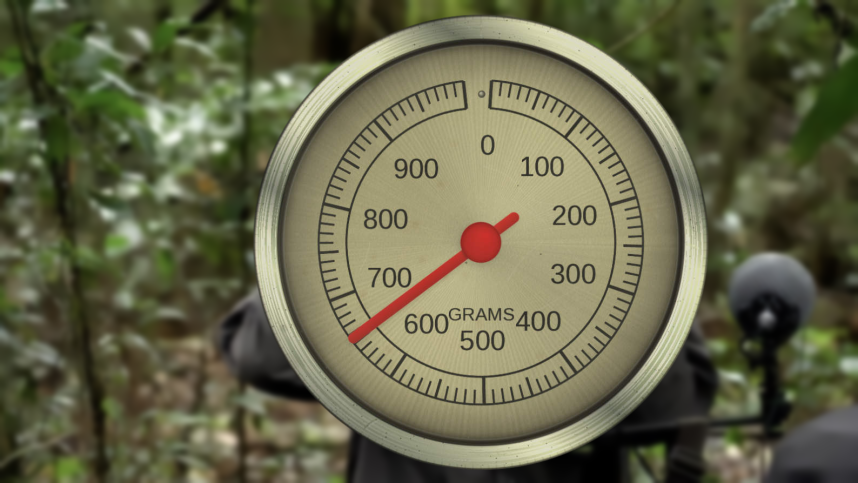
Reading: **655** g
